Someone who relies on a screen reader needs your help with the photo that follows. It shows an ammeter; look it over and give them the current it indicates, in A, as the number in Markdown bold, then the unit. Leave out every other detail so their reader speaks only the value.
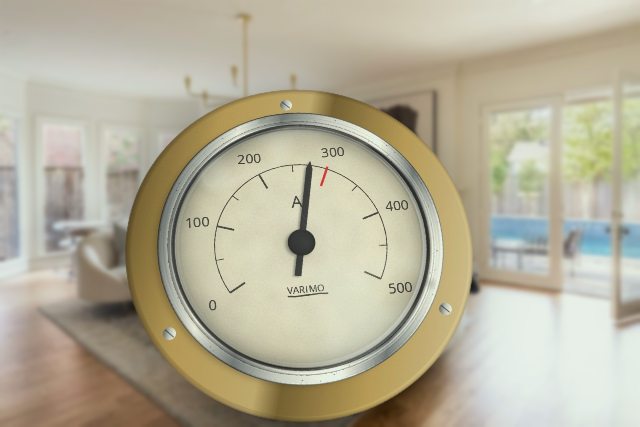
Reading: **275** A
